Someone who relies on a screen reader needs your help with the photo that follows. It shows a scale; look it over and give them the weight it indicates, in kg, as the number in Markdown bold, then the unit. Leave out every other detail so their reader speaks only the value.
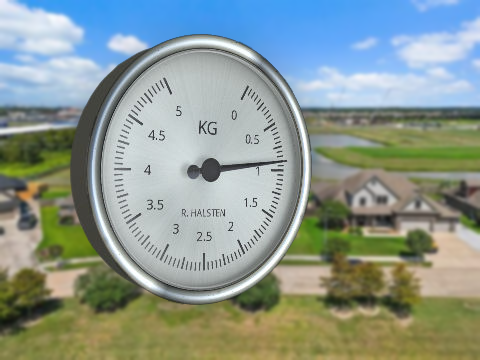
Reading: **0.9** kg
